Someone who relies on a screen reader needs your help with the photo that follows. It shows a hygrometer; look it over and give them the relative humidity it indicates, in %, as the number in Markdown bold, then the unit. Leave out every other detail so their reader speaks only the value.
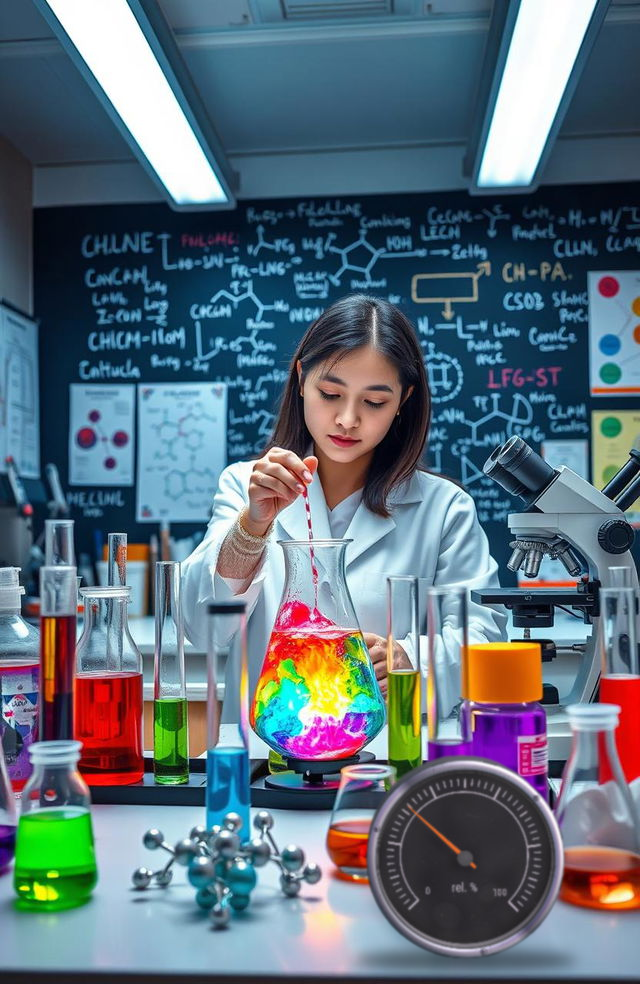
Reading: **32** %
